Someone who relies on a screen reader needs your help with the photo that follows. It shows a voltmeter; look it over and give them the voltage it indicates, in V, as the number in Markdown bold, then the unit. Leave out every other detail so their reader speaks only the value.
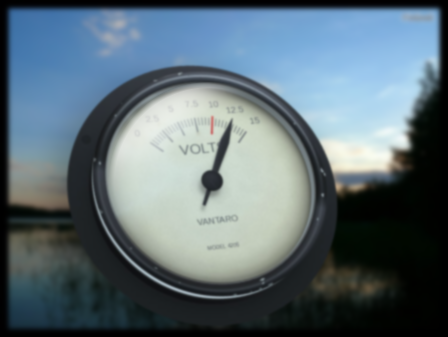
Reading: **12.5** V
